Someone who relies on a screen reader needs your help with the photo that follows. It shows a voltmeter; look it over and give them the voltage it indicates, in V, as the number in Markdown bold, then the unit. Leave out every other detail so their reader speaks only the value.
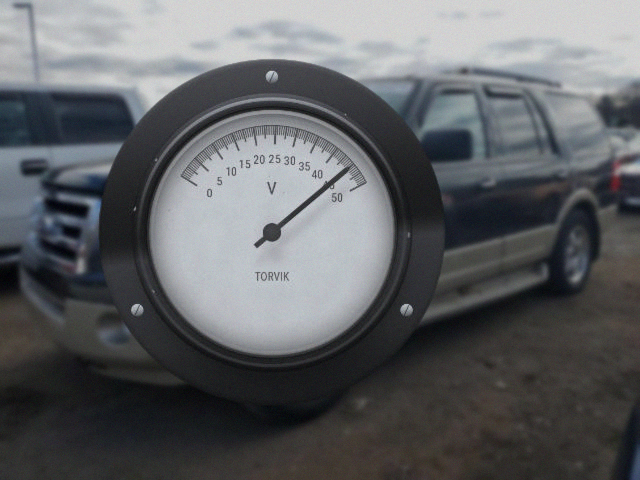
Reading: **45** V
